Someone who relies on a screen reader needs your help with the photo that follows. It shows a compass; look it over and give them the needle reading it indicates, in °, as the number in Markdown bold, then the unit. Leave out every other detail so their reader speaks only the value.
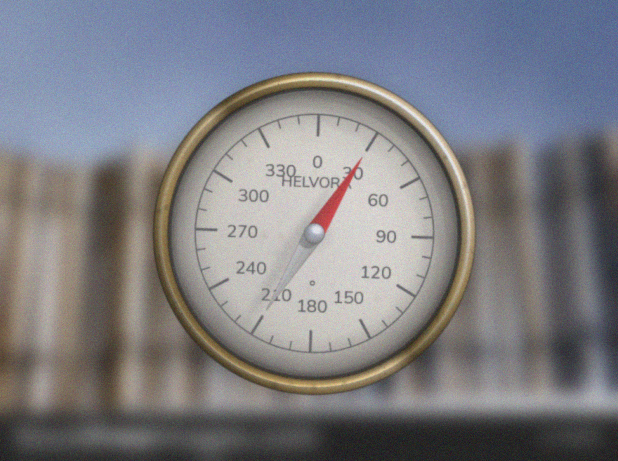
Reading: **30** °
